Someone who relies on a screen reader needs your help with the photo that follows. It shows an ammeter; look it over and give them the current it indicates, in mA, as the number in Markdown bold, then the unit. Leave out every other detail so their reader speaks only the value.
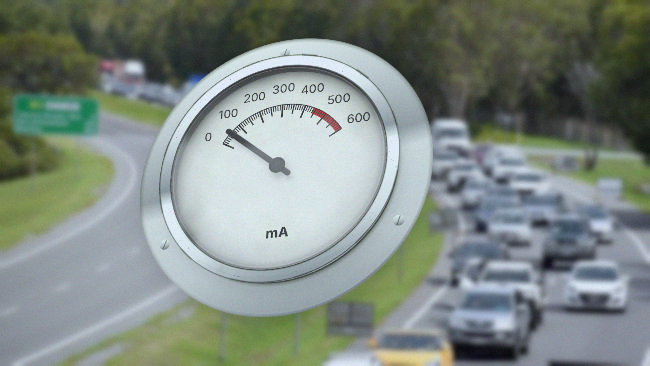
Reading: **50** mA
